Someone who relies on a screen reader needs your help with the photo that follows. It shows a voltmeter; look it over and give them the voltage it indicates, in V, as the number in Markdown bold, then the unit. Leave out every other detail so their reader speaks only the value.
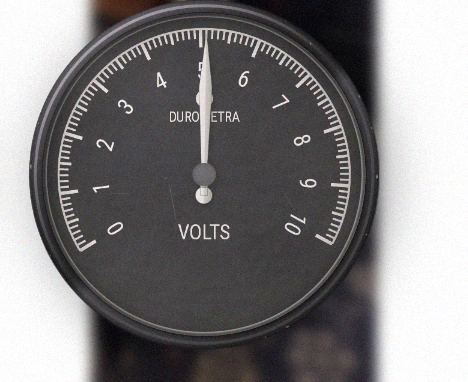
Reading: **5.1** V
